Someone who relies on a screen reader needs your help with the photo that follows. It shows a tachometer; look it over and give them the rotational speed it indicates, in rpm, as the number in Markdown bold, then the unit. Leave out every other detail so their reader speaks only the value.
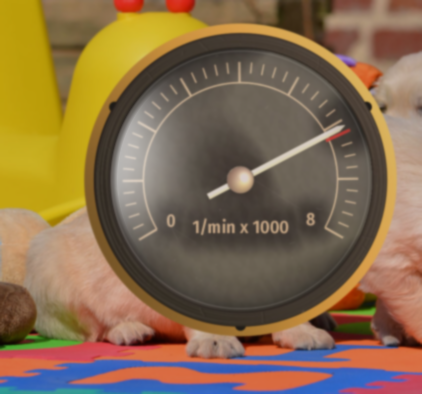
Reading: **6100** rpm
